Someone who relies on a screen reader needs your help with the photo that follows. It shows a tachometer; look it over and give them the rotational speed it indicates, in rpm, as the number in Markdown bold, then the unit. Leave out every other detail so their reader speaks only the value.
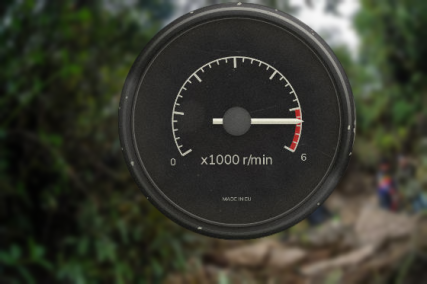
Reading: **5300** rpm
